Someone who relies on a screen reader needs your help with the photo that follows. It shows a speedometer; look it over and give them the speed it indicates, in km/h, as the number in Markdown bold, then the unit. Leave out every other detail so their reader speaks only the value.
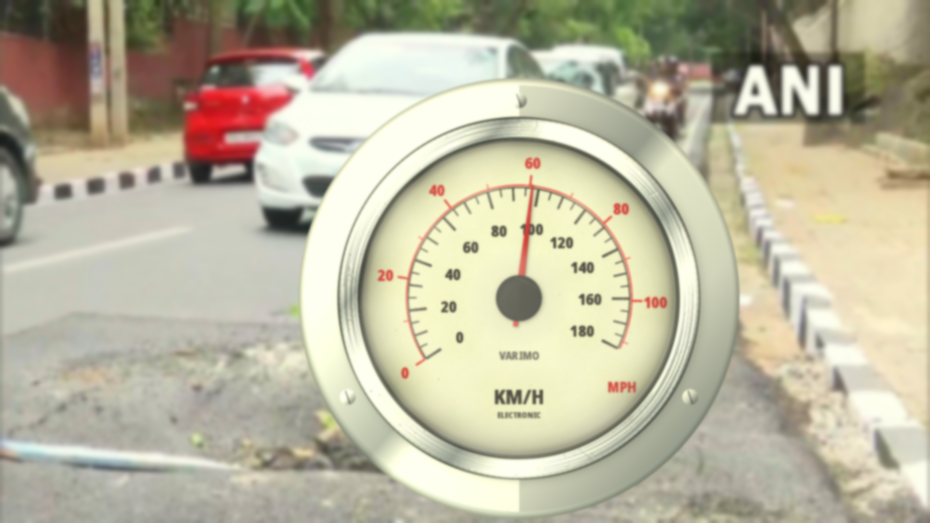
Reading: **97.5** km/h
